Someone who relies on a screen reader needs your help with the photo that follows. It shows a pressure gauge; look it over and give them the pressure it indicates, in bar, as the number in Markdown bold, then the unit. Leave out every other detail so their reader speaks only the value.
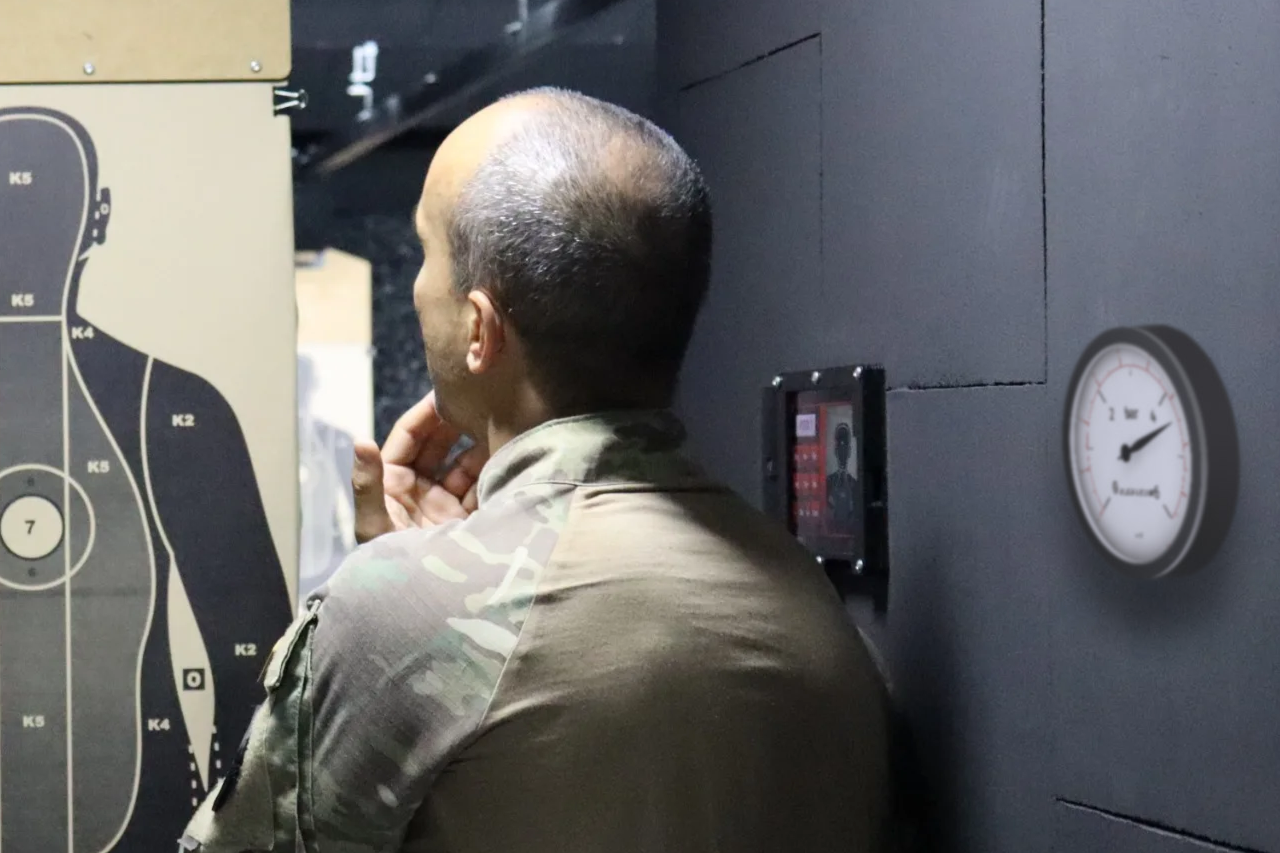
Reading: **4.5** bar
